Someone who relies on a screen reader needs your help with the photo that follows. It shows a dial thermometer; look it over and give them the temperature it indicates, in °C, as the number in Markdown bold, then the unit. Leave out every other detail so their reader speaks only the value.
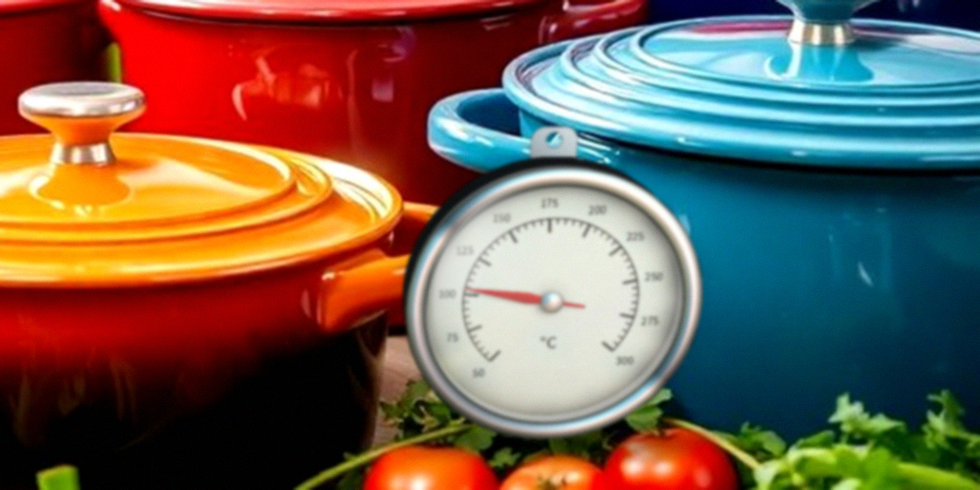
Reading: **105** °C
